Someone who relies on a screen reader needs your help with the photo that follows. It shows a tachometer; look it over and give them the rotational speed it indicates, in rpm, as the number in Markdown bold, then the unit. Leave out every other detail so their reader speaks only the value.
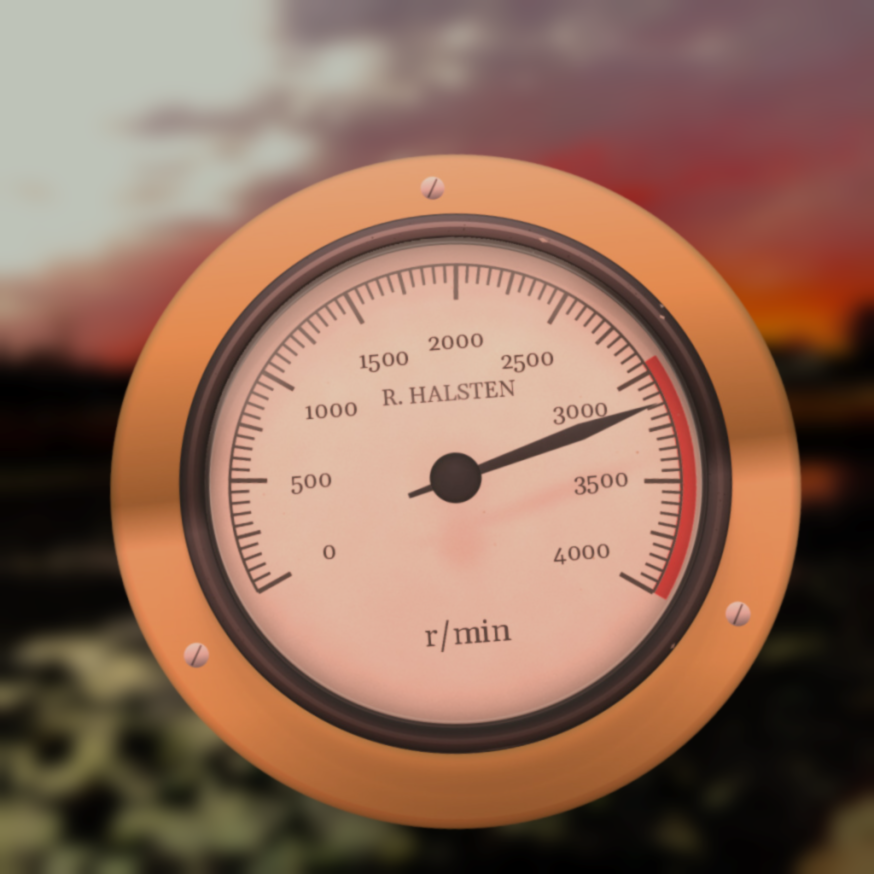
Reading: **3150** rpm
